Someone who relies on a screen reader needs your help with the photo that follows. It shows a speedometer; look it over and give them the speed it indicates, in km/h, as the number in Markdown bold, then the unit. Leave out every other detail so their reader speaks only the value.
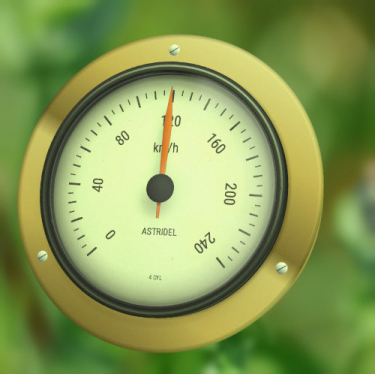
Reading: **120** km/h
